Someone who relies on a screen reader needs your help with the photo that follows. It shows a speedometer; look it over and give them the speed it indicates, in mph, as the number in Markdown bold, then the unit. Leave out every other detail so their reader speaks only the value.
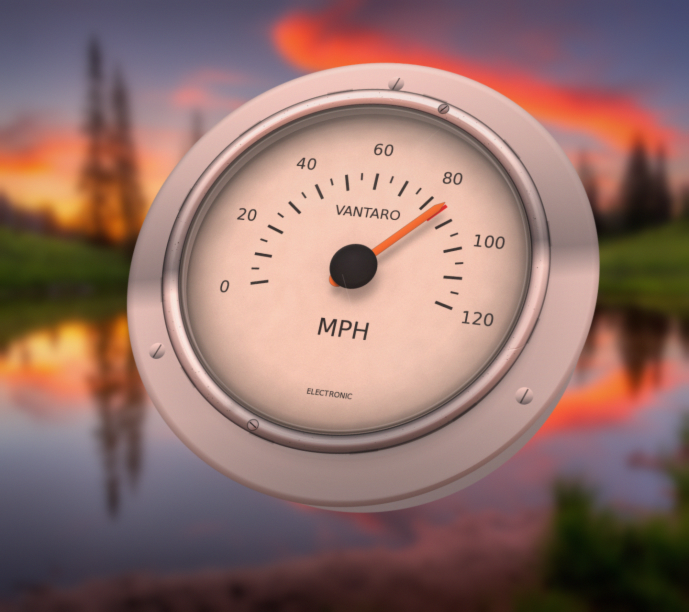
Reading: **85** mph
